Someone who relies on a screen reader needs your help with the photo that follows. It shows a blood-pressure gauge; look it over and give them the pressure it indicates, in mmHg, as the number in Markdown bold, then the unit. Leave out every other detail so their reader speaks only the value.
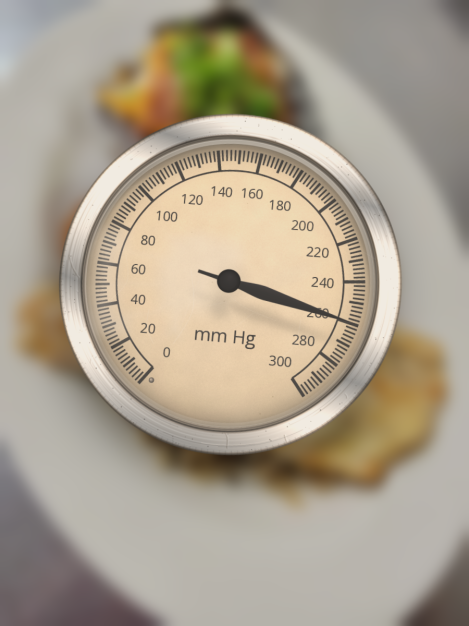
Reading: **260** mmHg
